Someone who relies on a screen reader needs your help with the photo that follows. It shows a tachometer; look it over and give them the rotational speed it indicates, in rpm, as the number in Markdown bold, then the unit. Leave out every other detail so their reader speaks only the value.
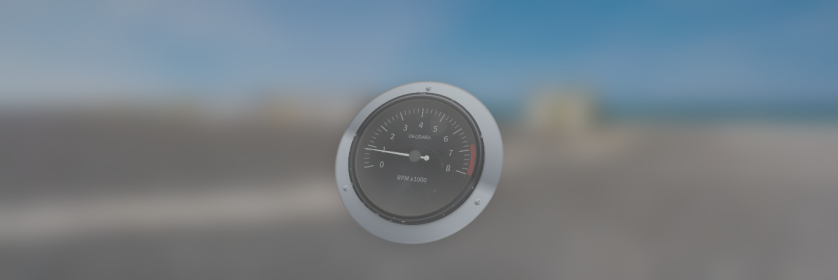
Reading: **800** rpm
